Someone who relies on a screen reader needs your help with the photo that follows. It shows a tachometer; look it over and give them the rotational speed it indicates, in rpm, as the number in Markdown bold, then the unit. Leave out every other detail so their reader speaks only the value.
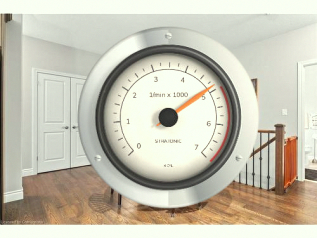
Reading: **4875** rpm
